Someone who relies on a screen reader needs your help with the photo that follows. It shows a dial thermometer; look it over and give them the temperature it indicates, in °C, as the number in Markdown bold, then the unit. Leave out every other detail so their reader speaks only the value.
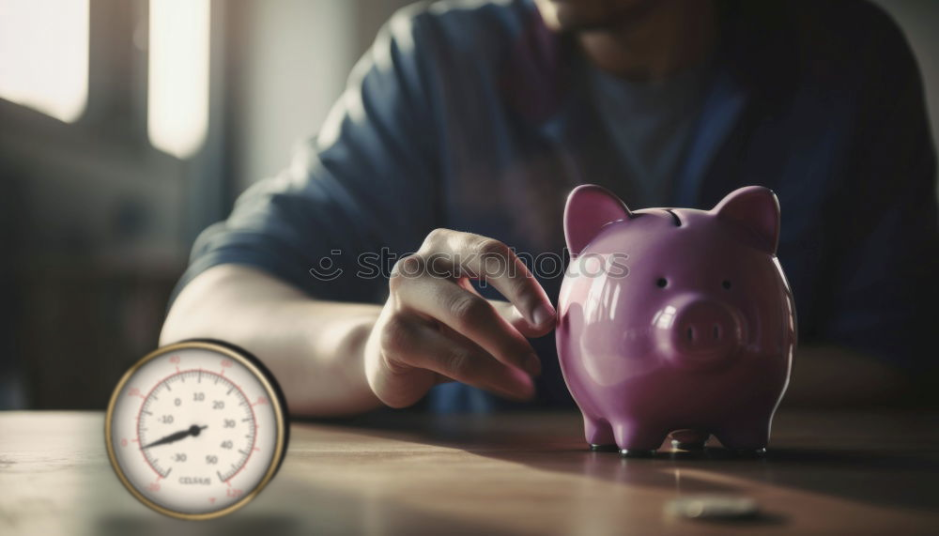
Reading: **-20** °C
